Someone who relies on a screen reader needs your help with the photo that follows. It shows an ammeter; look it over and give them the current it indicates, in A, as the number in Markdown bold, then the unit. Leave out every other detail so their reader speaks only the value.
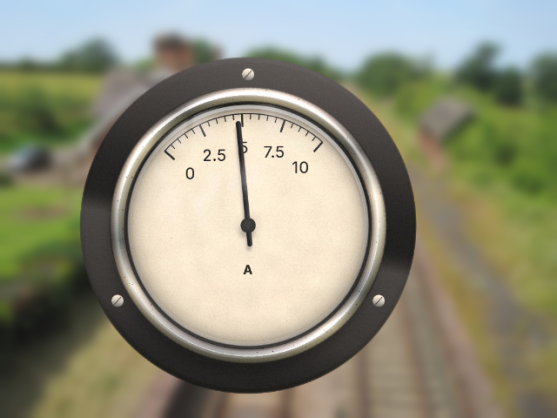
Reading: **4.75** A
